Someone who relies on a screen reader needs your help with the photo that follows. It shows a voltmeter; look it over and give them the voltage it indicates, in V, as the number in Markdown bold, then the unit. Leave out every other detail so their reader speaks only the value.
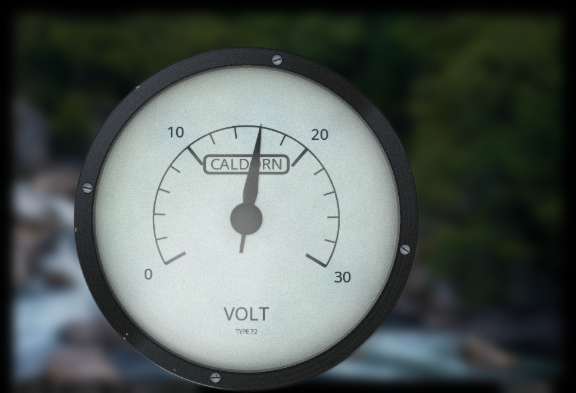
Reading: **16** V
